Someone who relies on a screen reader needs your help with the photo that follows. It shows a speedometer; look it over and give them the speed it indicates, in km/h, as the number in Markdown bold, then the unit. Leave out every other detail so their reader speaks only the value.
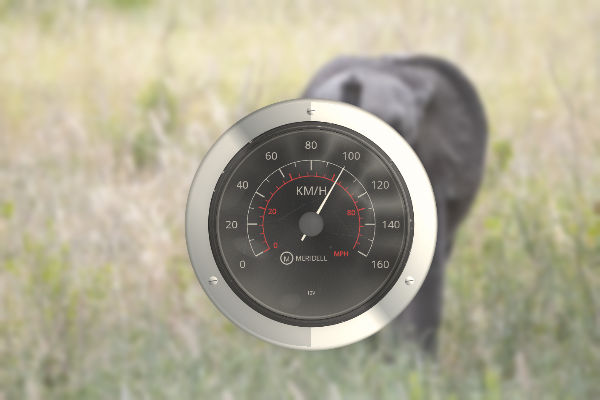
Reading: **100** km/h
